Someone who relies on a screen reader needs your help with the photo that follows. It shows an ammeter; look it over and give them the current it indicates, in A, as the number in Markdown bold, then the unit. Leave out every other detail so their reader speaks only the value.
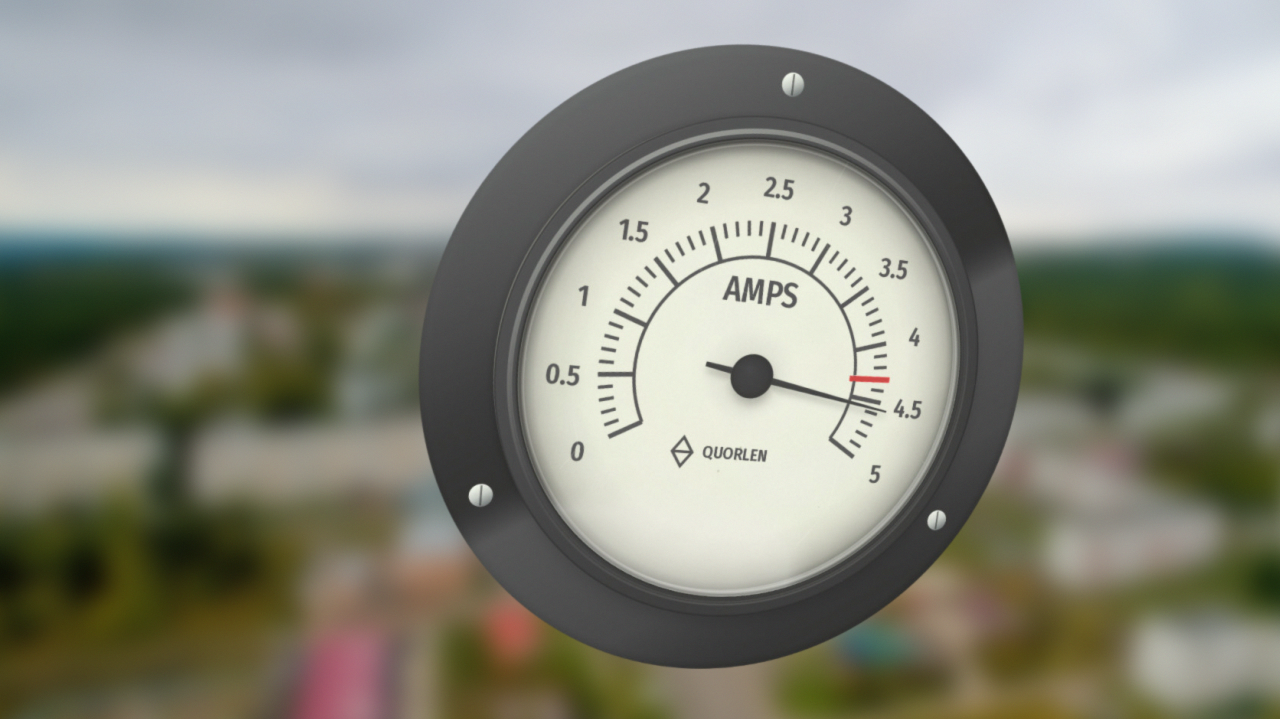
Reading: **4.55** A
